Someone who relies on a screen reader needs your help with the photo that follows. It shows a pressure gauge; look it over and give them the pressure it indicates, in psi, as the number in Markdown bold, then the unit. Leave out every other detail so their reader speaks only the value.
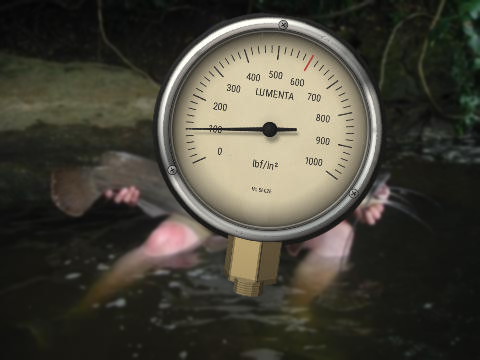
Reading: **100** psi
